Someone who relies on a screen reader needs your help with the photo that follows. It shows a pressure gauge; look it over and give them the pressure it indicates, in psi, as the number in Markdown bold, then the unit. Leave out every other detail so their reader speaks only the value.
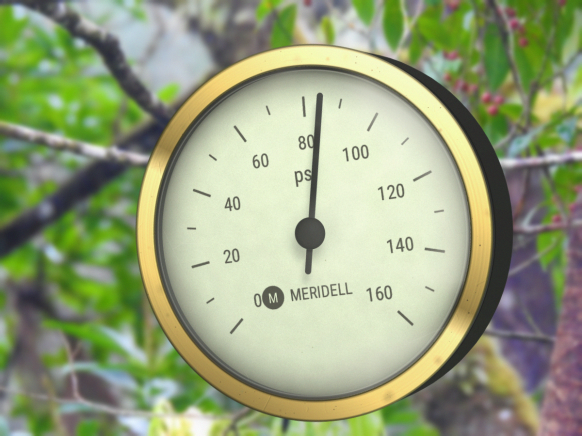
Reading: **85** psi
